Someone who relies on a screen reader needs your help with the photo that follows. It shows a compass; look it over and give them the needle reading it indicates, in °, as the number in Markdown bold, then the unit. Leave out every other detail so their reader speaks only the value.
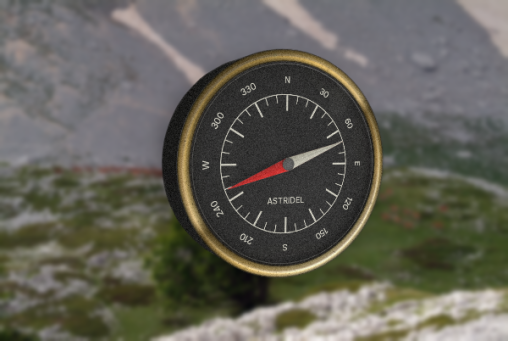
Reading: **250** °
